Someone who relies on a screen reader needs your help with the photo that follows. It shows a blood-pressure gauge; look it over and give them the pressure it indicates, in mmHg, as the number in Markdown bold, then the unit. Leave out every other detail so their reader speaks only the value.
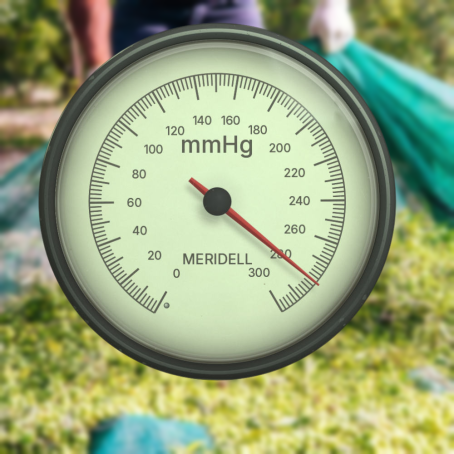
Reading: **280** mmHg
